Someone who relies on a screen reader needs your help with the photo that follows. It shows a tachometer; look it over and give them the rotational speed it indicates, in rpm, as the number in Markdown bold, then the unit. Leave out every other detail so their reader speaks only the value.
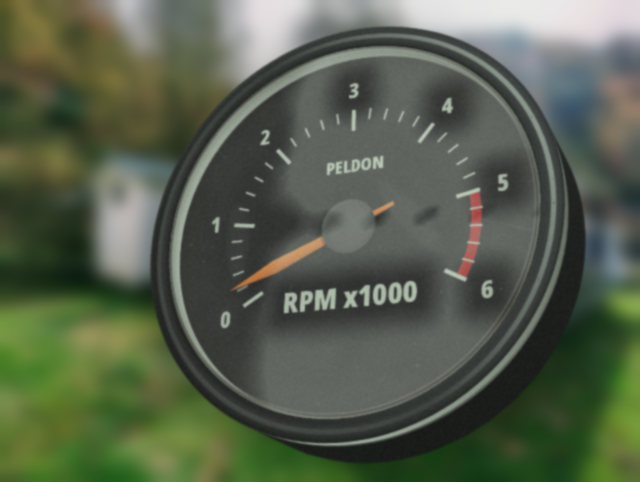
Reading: **200** rpm
